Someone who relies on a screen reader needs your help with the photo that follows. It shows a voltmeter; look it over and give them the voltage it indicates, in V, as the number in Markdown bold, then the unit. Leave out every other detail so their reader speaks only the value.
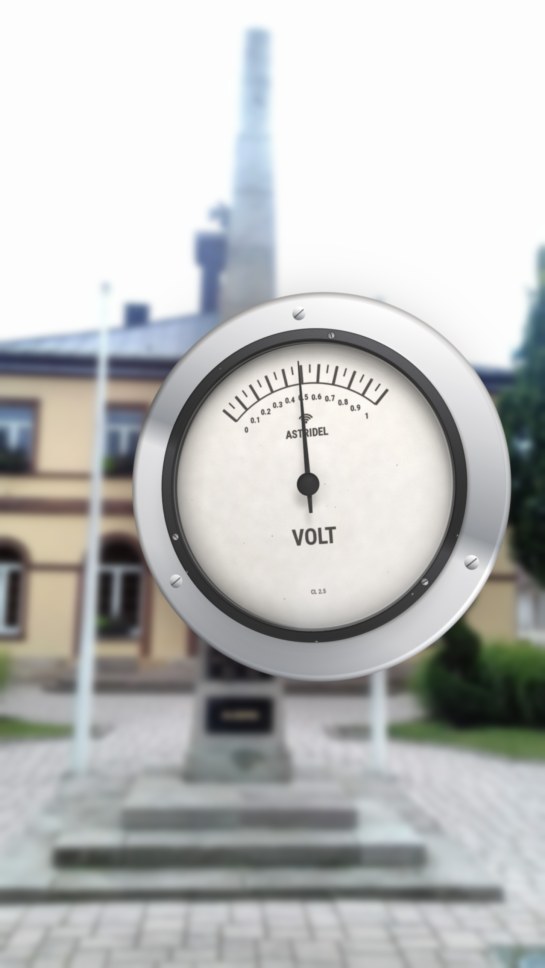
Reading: **0.5** V
